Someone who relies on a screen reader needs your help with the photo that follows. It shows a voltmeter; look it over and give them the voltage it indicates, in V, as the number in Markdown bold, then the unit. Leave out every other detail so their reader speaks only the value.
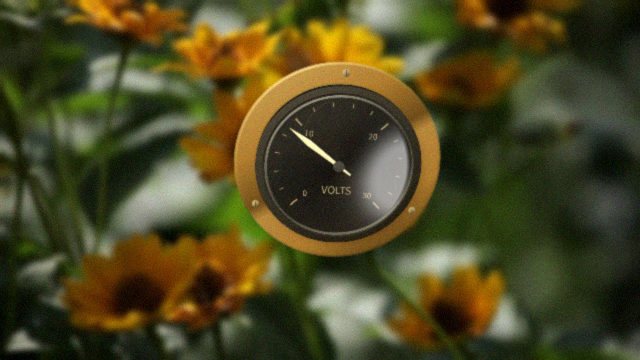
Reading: **9** V
